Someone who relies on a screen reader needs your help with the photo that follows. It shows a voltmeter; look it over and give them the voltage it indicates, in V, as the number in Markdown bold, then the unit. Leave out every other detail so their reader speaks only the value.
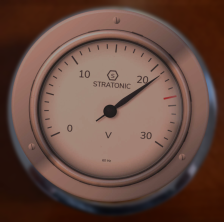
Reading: **21** V
